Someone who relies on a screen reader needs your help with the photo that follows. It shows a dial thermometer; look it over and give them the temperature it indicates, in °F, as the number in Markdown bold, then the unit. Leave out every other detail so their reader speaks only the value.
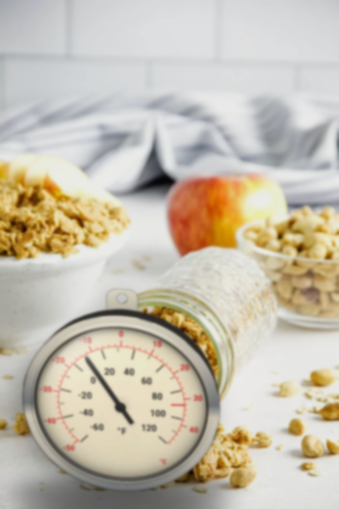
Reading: **10** °F
